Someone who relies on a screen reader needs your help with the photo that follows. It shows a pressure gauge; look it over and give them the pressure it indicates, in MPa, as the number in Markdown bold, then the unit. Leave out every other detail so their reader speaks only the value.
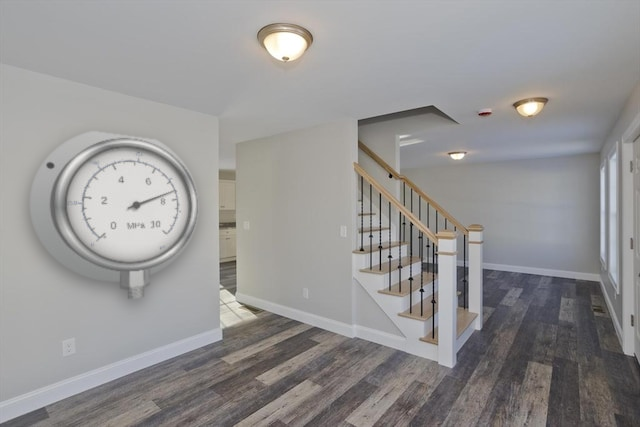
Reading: **7.5** MPa
